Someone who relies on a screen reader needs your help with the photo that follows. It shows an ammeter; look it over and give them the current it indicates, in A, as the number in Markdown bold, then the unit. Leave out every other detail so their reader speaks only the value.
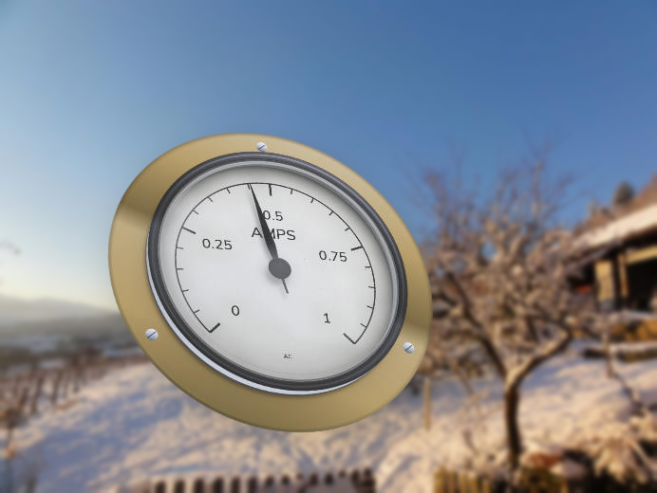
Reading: **0.45** A
